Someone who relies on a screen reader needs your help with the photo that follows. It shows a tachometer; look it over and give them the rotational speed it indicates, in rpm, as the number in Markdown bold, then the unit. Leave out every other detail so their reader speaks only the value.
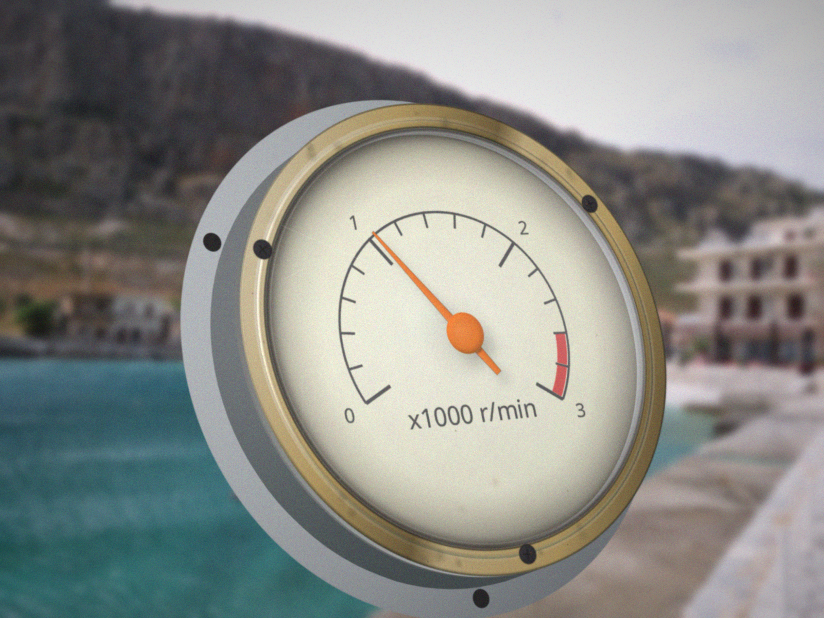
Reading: **1000** rpm
